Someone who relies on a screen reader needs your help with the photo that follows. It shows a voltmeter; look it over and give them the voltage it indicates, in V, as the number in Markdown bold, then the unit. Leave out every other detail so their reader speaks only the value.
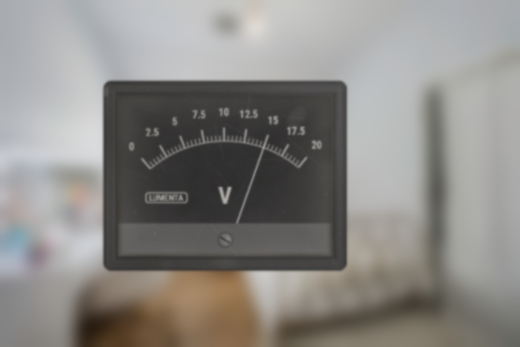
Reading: **15** V
